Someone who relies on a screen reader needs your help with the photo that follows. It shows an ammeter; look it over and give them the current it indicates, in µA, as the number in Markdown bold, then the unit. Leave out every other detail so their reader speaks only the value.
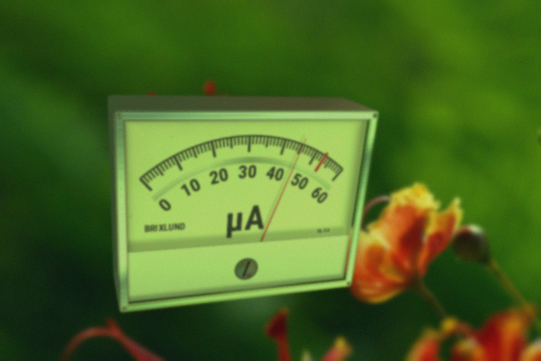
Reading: **45** µA
